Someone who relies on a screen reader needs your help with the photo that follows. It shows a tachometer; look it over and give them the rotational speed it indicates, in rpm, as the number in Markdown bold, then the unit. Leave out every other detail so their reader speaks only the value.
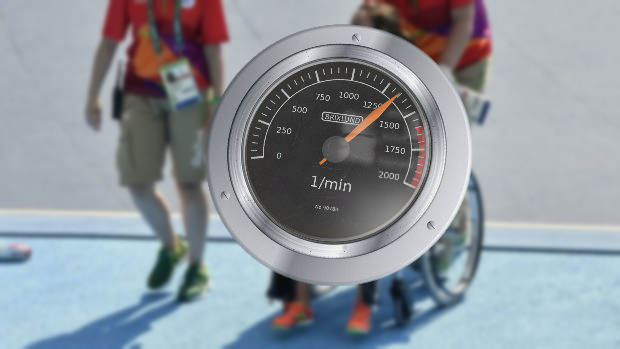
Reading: **1350** rpm
